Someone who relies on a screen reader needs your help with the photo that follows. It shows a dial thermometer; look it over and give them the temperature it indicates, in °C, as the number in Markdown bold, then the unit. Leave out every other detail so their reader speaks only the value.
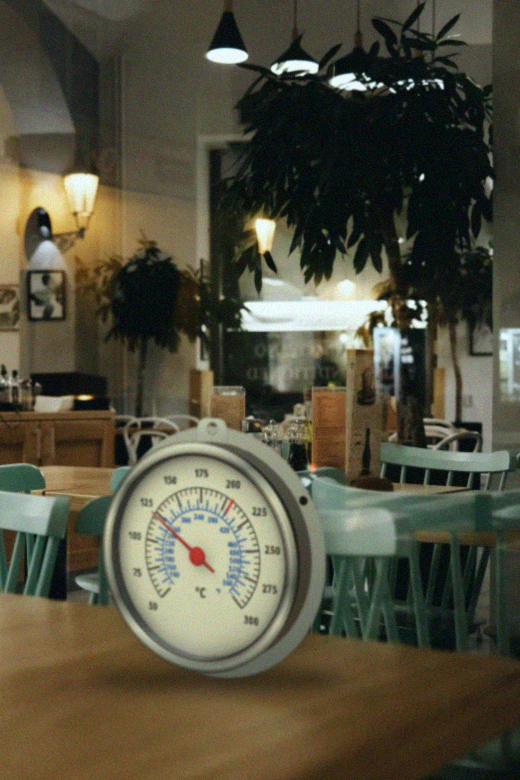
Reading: **125** °C
